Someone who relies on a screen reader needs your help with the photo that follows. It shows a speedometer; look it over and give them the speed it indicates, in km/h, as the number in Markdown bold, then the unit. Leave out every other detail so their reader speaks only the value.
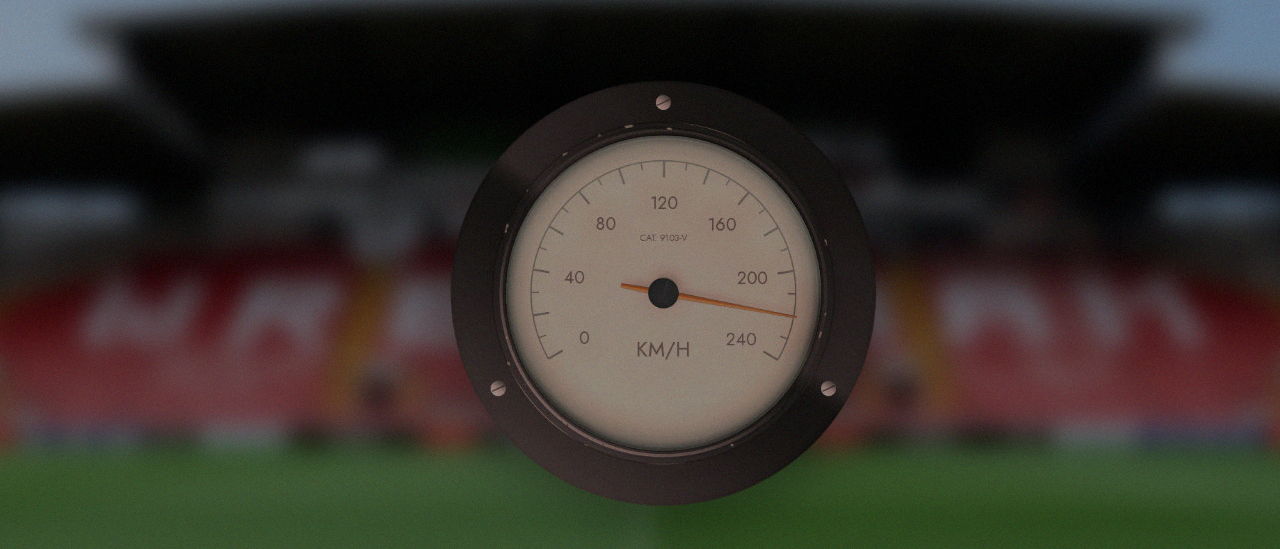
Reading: **220** km/h
